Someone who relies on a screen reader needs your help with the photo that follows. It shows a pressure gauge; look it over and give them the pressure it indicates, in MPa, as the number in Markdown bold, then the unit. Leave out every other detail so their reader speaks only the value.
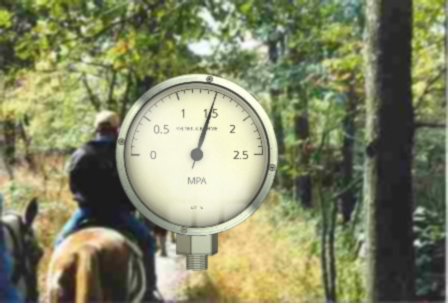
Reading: **1.5** MPa
